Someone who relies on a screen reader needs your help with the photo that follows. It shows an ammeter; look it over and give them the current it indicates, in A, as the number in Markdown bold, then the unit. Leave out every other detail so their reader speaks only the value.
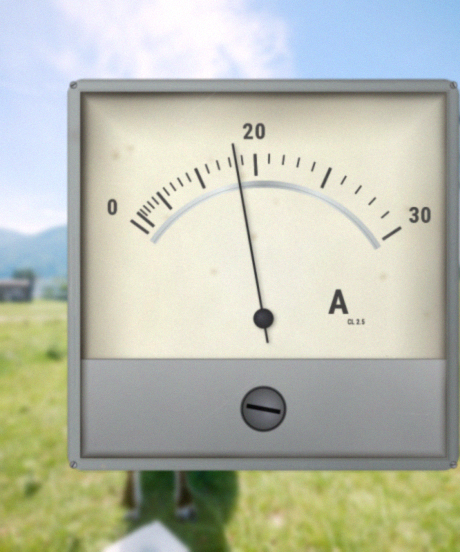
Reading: **18.5** A
